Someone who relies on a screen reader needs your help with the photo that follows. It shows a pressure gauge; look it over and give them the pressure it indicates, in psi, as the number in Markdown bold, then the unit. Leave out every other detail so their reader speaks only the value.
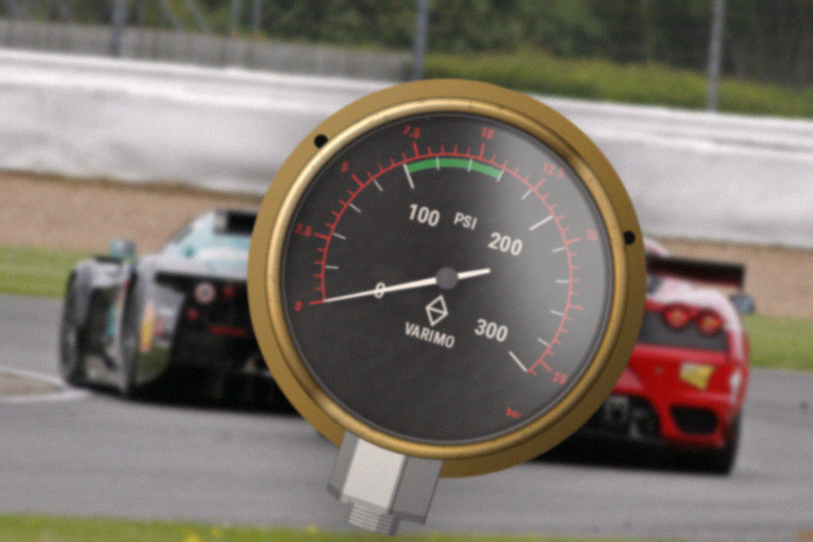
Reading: **0** psi
